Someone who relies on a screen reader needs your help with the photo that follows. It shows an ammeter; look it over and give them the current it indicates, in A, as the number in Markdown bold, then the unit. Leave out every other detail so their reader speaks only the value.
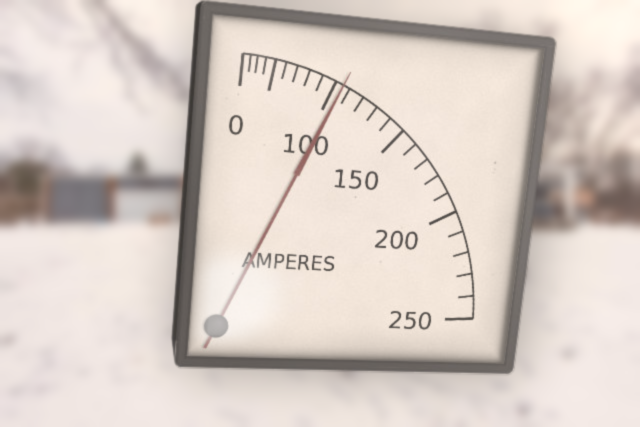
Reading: **105** A
